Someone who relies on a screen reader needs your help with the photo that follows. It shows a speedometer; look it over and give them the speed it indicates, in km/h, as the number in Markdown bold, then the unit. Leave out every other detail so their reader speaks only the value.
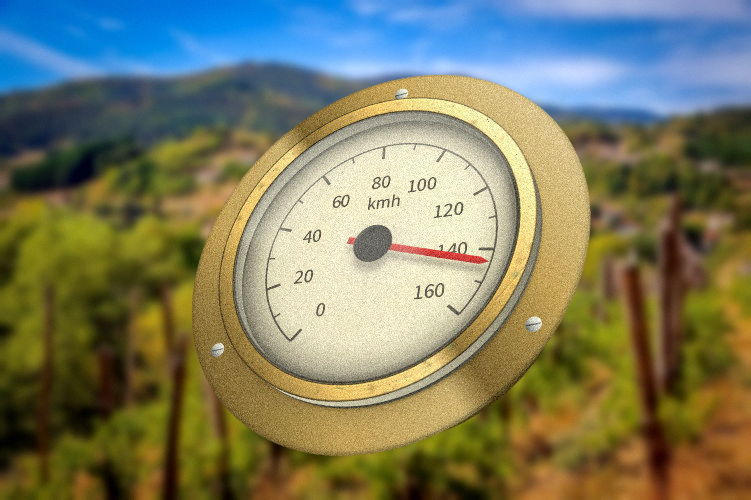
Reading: **145** km/h
